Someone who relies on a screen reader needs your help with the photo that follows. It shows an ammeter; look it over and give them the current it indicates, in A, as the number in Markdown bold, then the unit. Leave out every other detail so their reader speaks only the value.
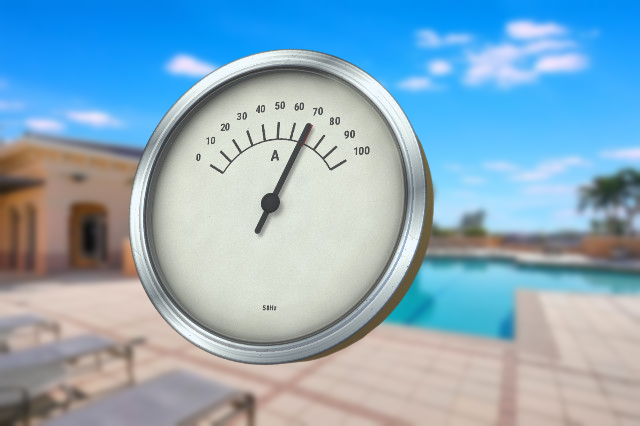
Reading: **70** A
